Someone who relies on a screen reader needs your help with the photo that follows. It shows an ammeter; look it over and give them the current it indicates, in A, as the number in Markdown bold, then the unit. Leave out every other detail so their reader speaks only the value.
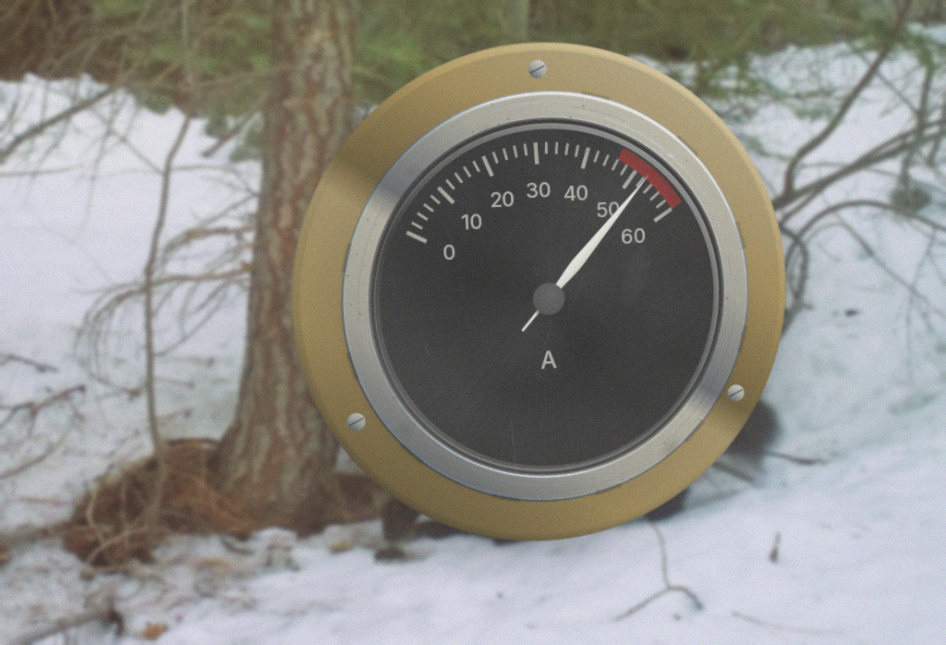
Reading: **52** A
